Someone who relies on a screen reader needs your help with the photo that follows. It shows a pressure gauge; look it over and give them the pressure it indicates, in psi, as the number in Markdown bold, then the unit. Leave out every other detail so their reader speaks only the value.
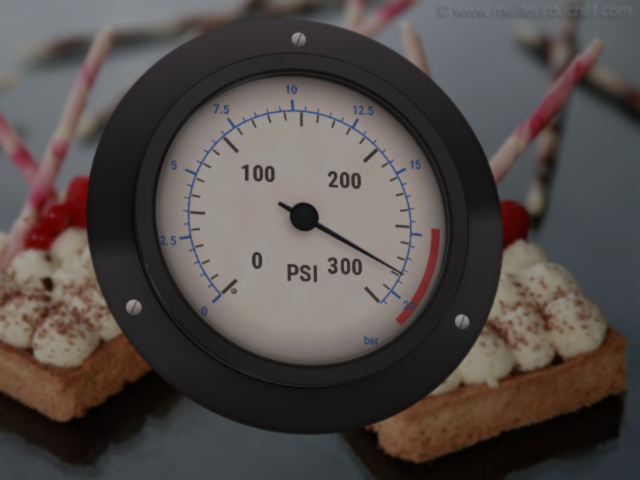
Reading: **280** psi
